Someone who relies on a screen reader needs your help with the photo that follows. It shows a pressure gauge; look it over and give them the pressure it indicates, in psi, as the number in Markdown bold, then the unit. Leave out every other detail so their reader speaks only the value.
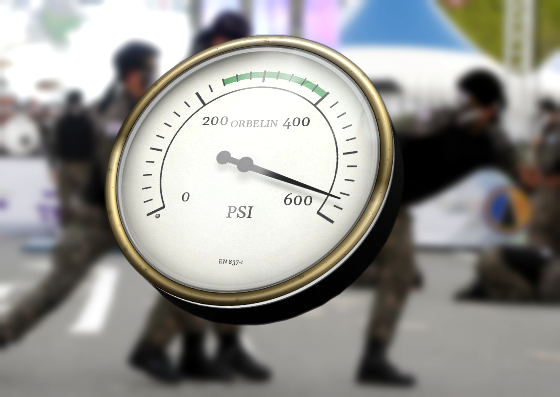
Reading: **570** psi
